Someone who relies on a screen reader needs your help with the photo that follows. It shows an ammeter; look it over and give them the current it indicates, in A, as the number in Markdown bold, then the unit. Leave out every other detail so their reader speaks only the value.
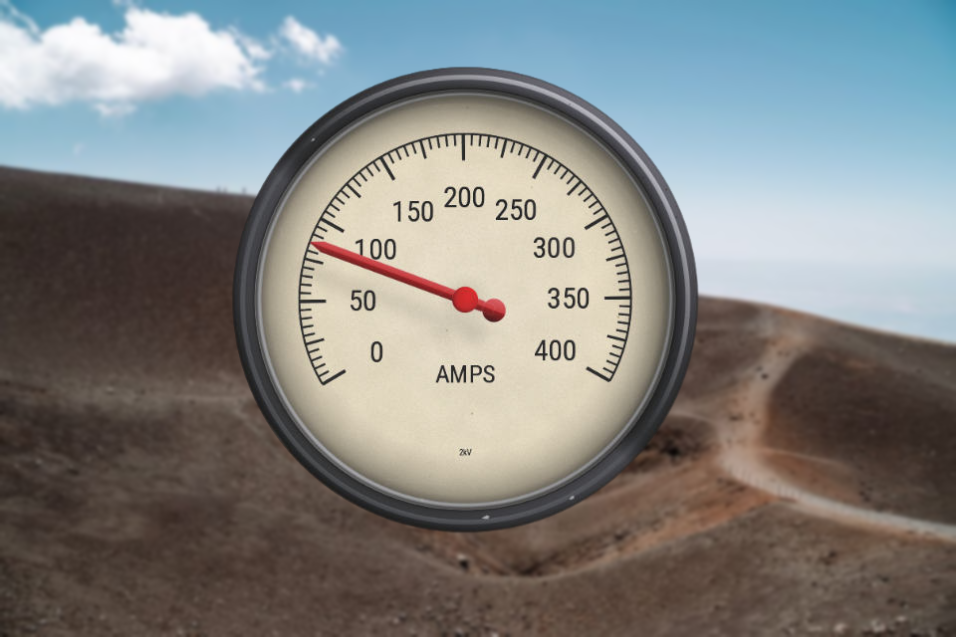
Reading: **85** A
